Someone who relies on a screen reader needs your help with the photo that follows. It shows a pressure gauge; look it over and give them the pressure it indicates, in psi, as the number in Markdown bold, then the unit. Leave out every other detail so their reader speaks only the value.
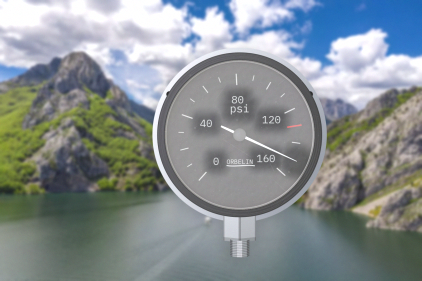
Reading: **150** psi
